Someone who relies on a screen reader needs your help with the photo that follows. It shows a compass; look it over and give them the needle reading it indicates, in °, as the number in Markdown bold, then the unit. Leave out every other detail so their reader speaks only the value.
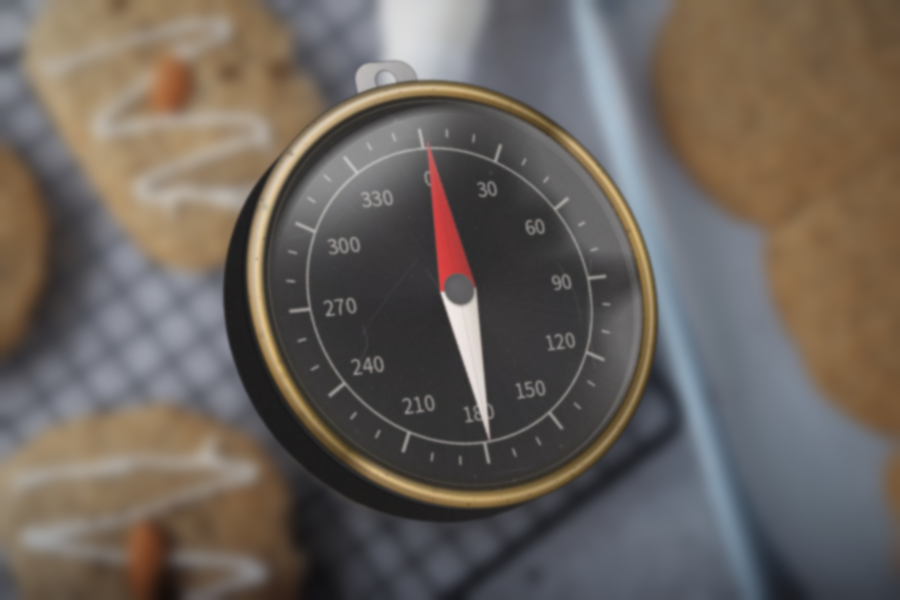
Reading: **0** °
